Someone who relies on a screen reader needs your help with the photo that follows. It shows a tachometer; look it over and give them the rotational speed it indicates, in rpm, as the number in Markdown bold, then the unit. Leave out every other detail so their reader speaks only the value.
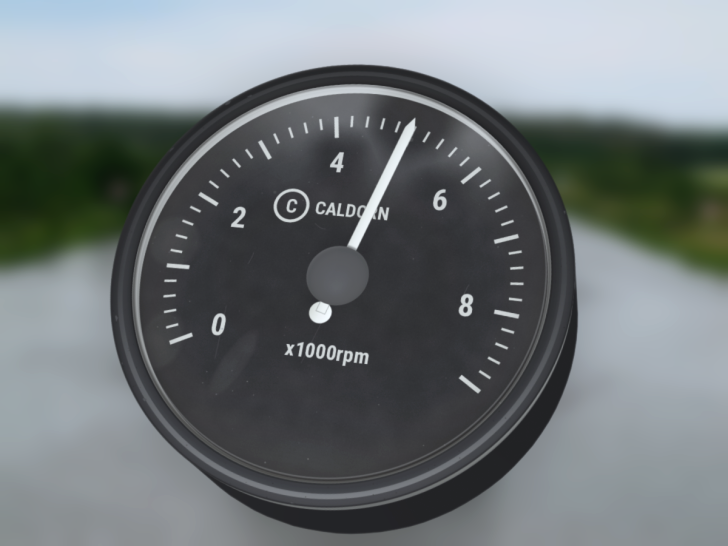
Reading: **5000** rpm
